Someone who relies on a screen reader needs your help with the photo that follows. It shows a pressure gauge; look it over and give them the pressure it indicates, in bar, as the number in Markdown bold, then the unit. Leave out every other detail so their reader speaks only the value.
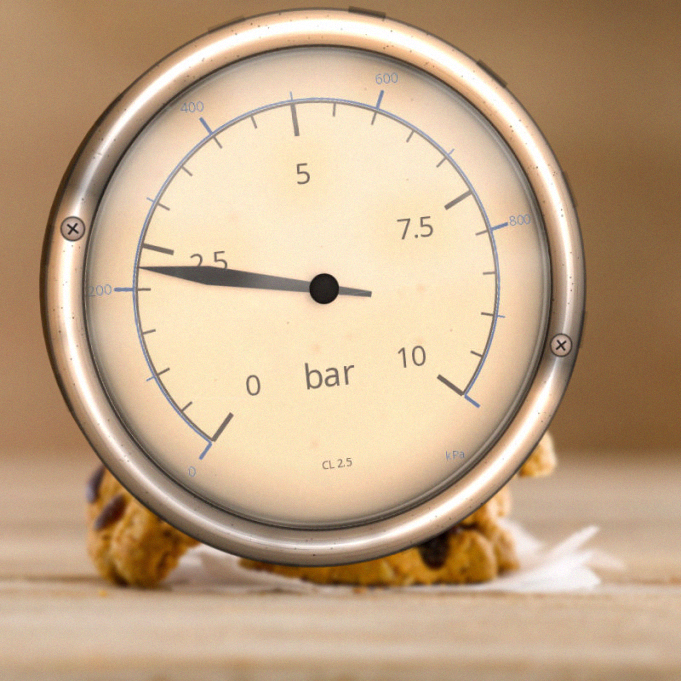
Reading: **2.25** bar
